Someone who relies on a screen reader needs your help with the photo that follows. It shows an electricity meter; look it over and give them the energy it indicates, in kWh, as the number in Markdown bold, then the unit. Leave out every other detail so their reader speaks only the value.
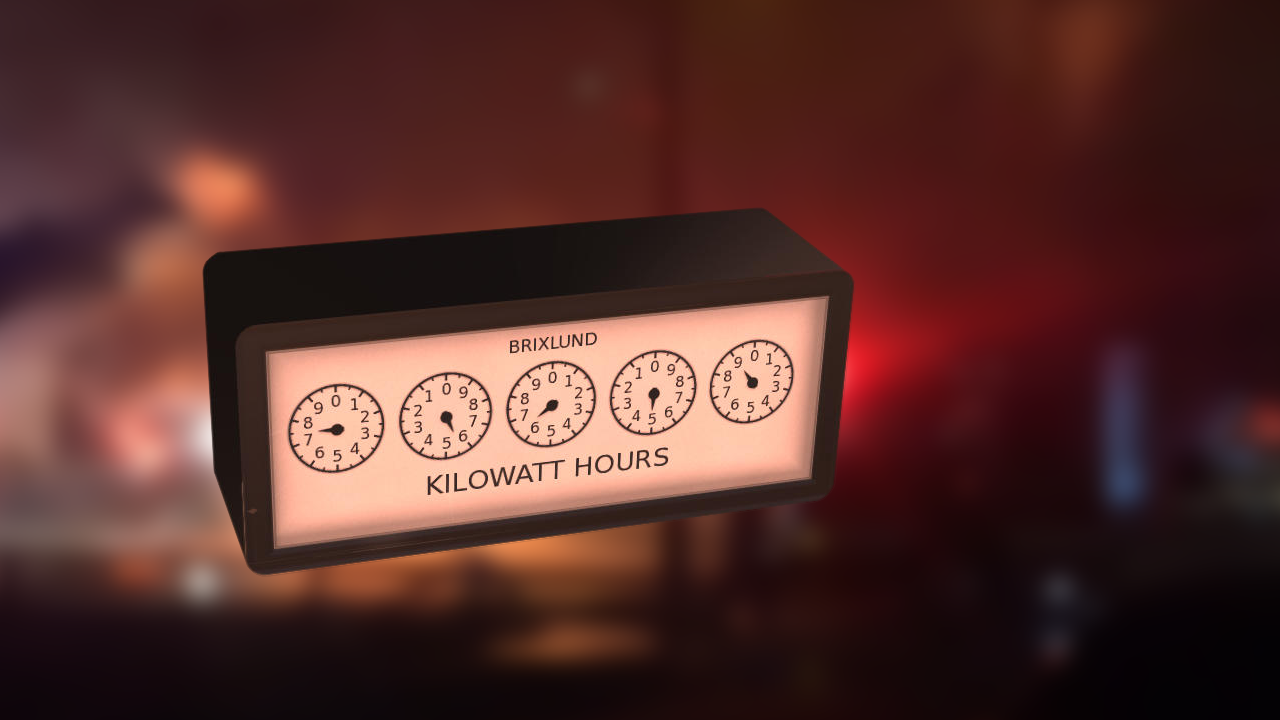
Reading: **75649** kWh
